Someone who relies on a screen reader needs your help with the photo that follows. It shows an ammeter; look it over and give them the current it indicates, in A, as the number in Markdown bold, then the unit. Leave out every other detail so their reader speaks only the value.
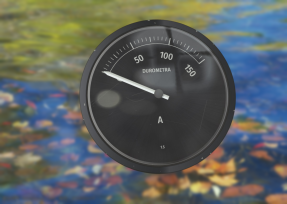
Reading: **0** A
